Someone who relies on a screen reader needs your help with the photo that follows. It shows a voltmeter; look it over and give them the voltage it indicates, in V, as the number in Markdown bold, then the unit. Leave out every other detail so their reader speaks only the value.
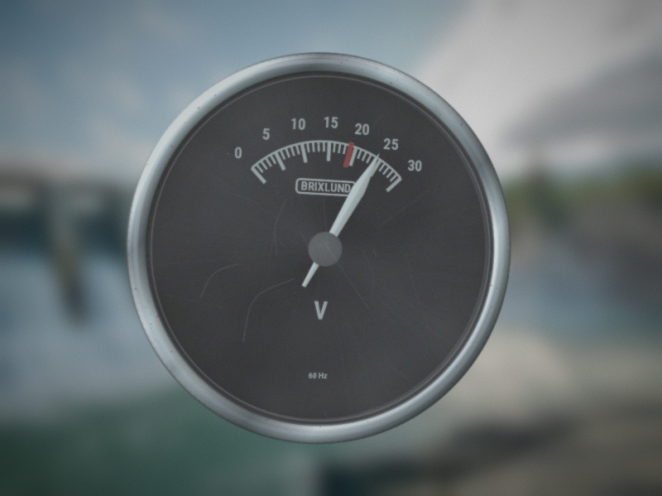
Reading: **24** V
